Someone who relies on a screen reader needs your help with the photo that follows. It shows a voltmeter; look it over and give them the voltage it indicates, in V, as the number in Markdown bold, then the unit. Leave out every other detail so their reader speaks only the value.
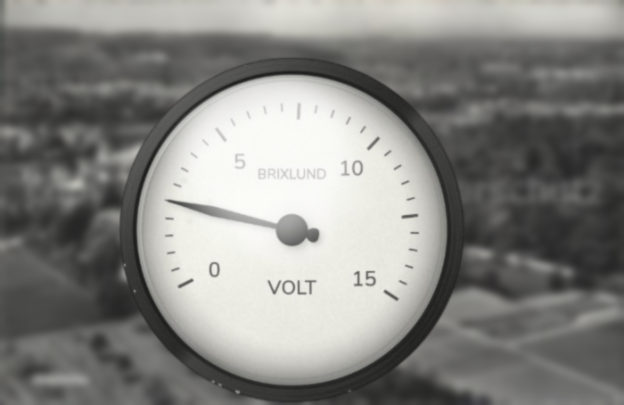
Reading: **2.5** V
